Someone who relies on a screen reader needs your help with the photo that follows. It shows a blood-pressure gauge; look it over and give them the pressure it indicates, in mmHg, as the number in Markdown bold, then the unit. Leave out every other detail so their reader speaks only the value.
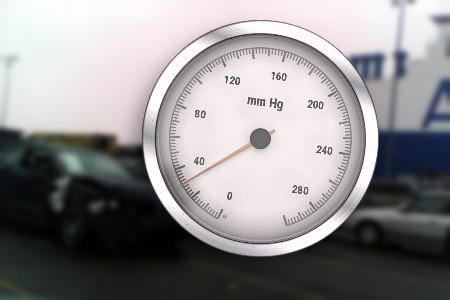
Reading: **30** mmHg
